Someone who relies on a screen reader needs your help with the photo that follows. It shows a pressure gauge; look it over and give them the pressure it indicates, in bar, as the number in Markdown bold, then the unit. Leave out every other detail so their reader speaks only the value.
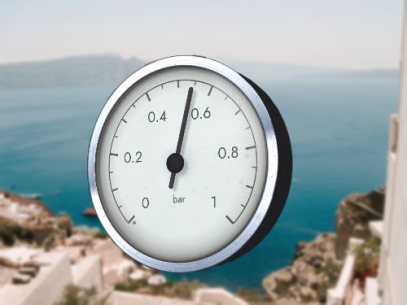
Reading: **0.55** bar
